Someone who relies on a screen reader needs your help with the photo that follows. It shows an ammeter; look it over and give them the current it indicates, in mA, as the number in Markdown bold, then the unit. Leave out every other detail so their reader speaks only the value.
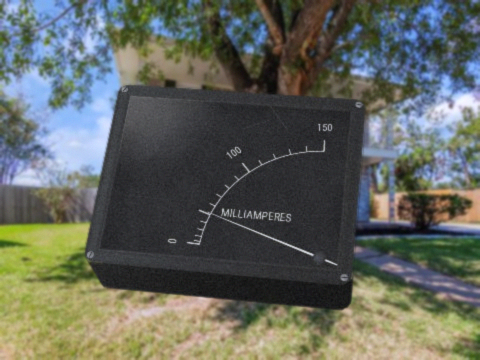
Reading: **50** mA
